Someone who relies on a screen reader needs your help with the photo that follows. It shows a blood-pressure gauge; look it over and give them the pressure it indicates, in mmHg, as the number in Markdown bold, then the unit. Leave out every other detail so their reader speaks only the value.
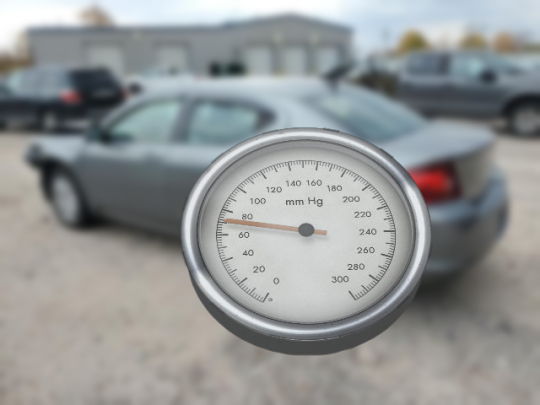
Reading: **70** mmHg
